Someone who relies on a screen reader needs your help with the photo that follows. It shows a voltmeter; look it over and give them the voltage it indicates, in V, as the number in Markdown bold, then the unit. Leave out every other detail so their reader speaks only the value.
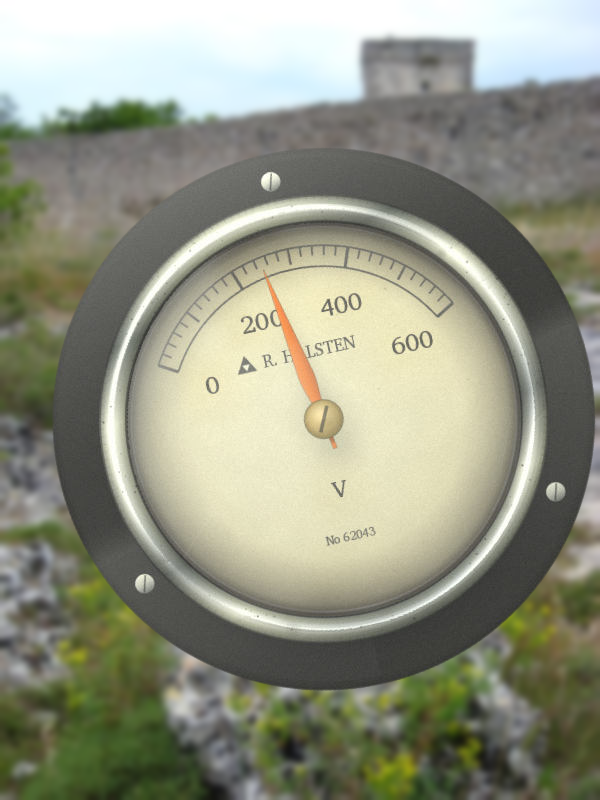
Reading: **250** V
